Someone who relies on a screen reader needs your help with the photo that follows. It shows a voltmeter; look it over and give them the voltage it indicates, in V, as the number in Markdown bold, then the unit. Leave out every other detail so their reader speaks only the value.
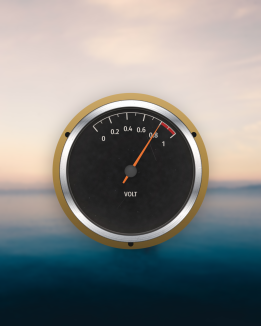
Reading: **0.8** V
